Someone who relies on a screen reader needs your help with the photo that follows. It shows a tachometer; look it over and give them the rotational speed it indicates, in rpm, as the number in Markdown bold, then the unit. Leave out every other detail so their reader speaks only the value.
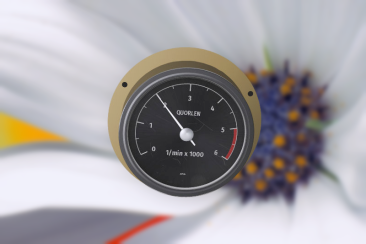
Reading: **2000** rpm
